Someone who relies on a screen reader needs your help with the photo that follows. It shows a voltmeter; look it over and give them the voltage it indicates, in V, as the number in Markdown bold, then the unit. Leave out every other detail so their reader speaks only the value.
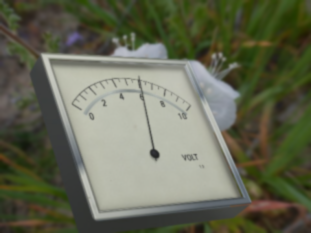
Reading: **6** V
